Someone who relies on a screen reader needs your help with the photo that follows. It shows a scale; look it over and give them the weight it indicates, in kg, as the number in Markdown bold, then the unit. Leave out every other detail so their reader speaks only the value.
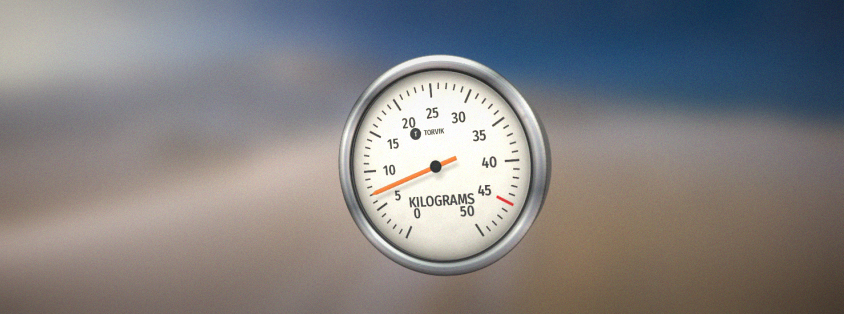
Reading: **7** kg
